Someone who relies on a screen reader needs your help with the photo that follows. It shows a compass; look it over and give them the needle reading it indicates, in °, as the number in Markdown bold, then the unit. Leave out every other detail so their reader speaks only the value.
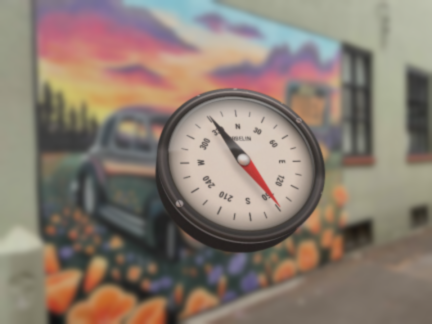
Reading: **150** °
